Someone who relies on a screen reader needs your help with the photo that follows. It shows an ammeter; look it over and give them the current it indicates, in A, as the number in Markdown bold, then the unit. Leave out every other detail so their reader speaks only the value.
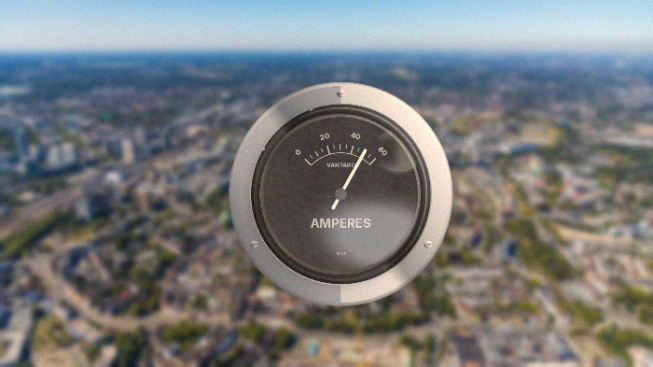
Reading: **50** A
